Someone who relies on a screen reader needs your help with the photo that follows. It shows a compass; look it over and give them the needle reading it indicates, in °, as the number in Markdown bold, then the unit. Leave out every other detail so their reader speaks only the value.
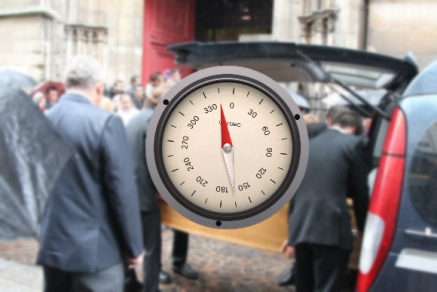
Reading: **345** °
